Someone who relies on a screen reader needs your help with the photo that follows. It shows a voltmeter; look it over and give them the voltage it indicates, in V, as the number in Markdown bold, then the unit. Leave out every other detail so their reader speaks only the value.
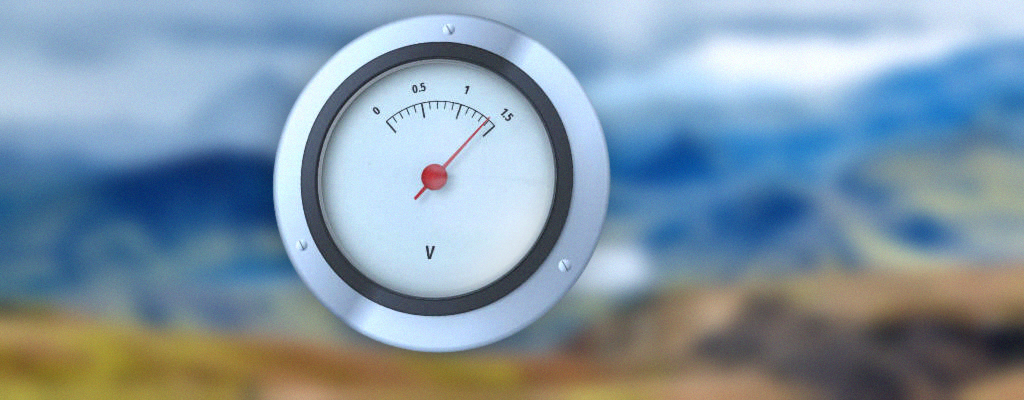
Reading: **1.4** V
